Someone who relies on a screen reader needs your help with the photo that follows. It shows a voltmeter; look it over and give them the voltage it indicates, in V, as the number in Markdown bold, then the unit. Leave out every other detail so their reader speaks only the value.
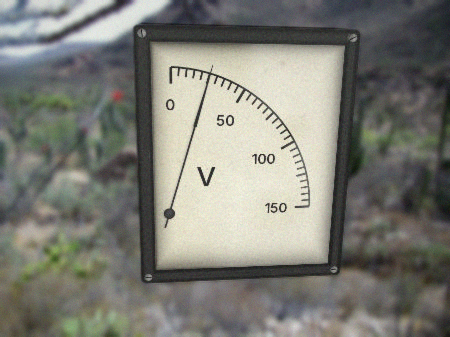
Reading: **25** V
